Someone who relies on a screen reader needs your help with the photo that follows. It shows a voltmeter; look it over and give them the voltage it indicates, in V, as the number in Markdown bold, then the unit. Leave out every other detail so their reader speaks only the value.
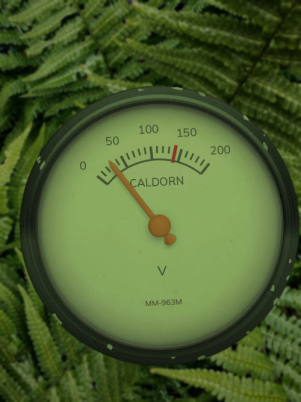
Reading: **30** V
